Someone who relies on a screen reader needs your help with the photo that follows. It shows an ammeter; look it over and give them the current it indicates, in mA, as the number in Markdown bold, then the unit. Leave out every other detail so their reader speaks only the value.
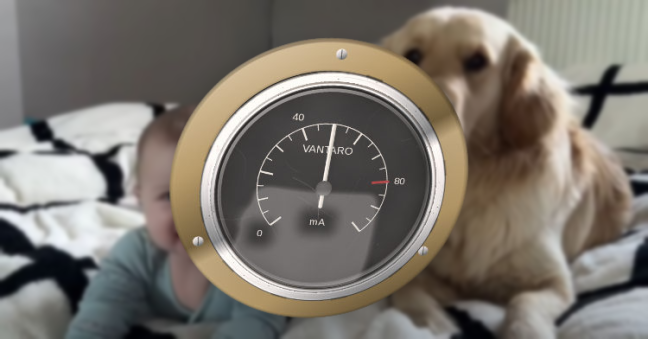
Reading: **50** mA
